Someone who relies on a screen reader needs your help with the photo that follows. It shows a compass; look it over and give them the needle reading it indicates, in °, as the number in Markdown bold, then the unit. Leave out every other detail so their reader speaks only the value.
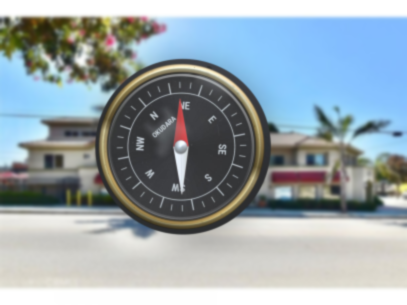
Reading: **40** °
